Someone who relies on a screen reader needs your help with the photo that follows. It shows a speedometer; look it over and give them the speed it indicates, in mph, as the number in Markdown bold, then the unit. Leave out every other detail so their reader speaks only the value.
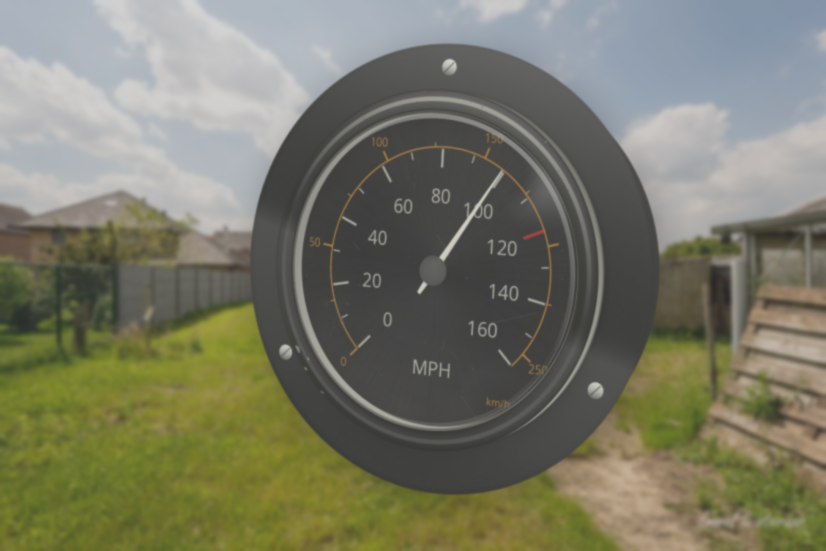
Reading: **100** mph
